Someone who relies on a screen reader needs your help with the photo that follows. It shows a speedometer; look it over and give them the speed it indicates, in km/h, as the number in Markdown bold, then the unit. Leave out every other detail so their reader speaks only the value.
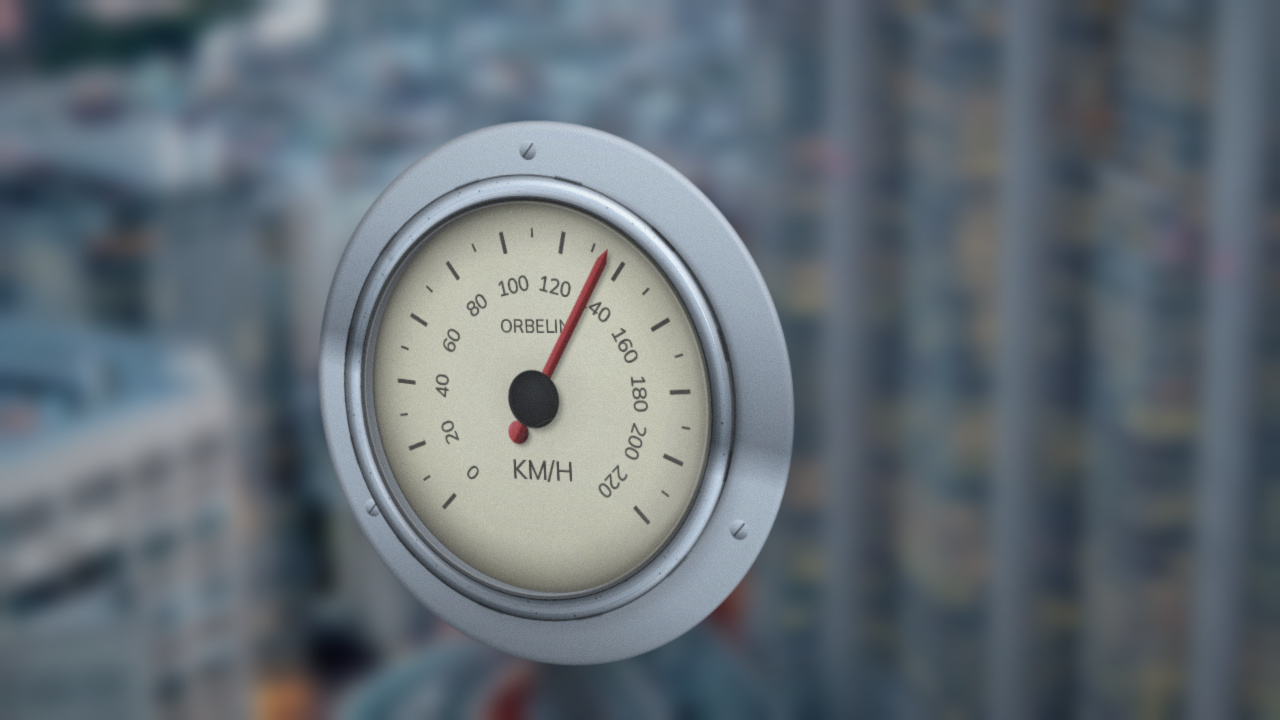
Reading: **135** km/h
